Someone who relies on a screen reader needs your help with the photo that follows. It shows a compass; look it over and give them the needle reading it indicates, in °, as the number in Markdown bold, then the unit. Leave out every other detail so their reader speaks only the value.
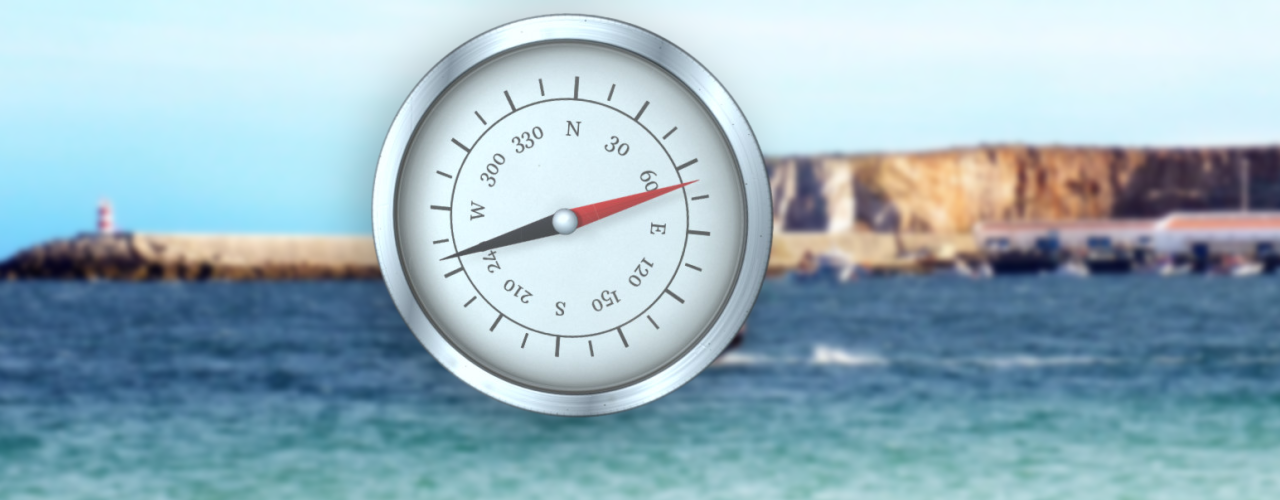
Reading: **67.5** °
